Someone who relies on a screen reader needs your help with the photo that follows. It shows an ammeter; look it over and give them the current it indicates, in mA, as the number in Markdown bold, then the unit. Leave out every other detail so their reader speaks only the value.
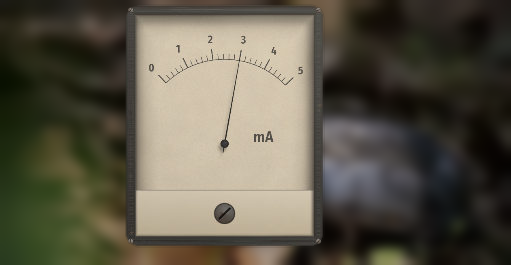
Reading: **3** mA
